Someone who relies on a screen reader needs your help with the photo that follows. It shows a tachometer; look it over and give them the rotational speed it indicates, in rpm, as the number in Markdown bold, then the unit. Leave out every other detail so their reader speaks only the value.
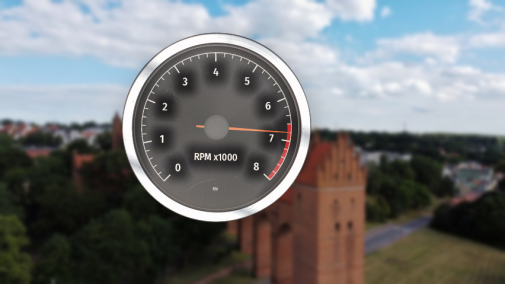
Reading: **6800** rpm
